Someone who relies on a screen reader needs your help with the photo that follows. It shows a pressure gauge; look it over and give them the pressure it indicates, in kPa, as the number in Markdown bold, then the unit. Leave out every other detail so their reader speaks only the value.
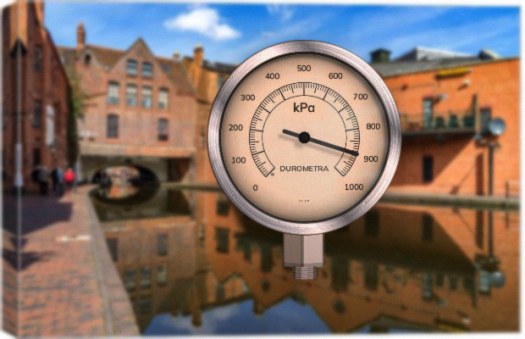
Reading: **900** kPa
